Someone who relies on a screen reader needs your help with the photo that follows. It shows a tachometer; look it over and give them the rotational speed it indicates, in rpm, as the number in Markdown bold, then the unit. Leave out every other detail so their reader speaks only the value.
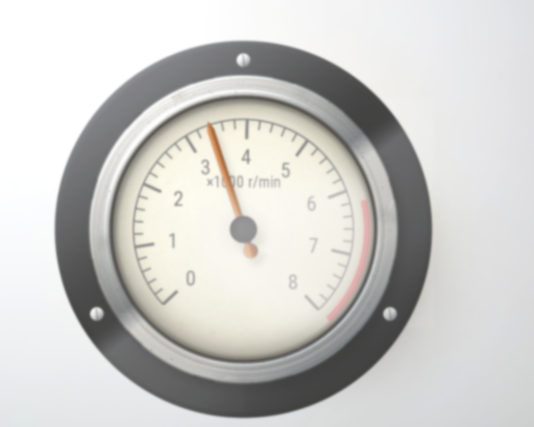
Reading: **3400** rpm
